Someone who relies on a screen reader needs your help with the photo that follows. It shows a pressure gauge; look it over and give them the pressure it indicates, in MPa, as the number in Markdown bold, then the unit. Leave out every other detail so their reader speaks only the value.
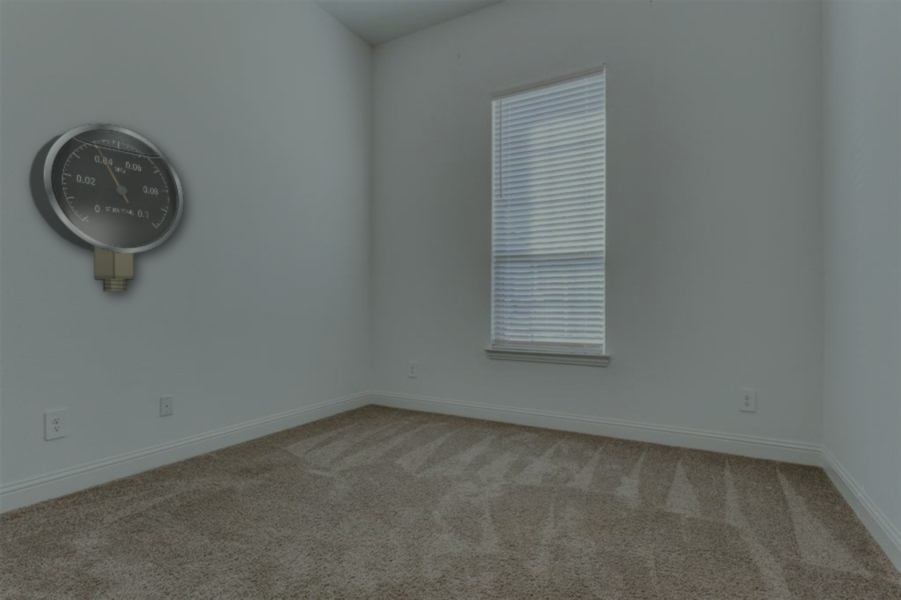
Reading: **0.04** MPa
